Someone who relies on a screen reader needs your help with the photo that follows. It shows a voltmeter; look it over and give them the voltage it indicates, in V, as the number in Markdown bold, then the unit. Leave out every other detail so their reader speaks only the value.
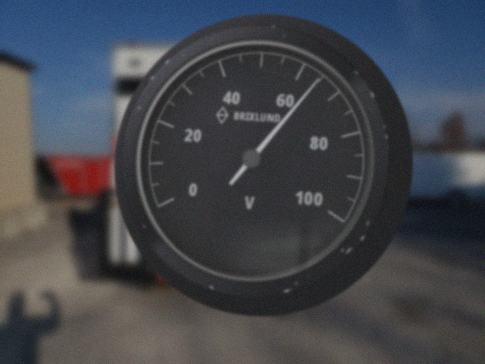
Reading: **65** V
